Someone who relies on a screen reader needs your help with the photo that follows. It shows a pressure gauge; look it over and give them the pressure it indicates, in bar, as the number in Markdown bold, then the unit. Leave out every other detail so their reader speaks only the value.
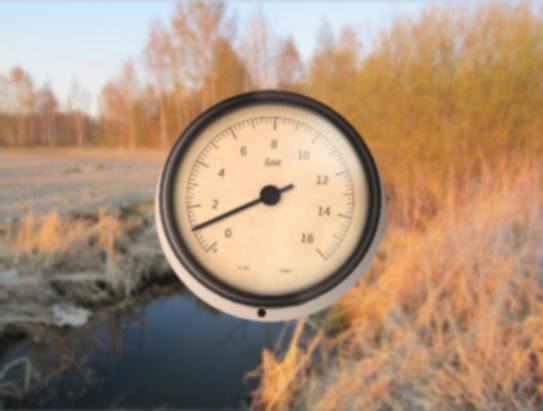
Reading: **1** bar
